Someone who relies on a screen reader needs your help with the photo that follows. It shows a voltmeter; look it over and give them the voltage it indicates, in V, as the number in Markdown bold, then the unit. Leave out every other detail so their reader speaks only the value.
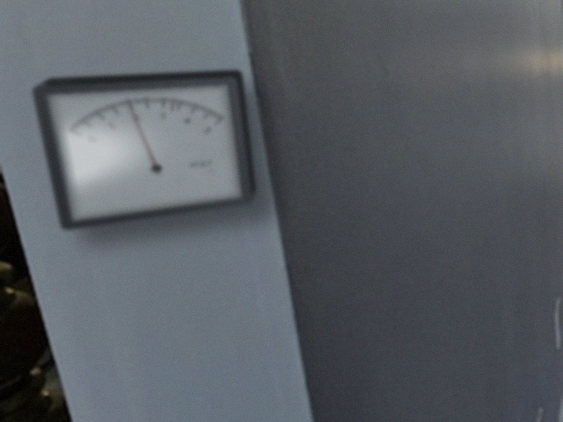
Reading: **2** V
